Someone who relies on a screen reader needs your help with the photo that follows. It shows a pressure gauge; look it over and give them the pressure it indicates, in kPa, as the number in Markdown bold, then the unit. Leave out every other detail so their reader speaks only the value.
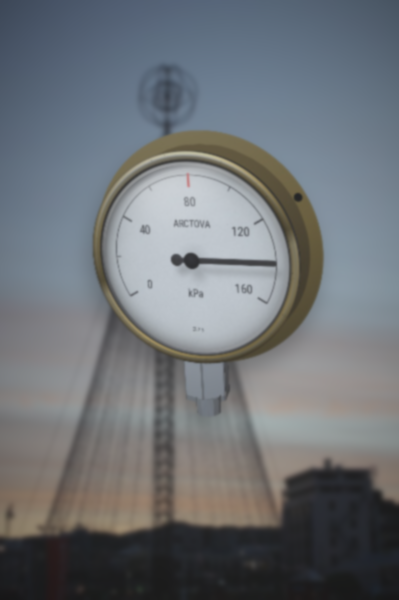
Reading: **140** kPa
